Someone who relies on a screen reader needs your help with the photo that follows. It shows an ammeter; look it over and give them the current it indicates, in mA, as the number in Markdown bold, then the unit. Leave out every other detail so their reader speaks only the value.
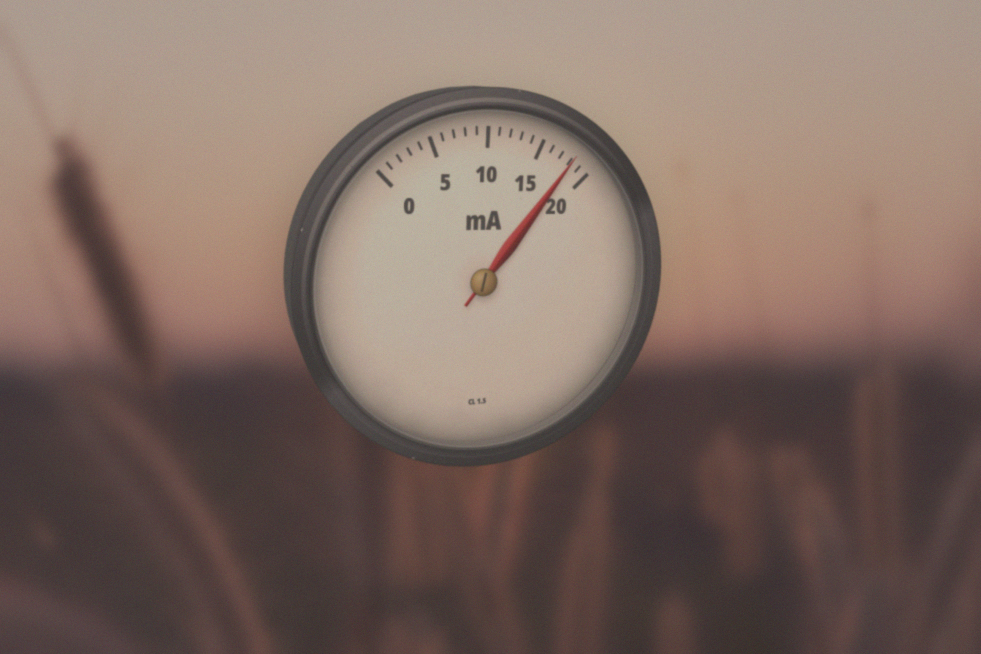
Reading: **18** mA
